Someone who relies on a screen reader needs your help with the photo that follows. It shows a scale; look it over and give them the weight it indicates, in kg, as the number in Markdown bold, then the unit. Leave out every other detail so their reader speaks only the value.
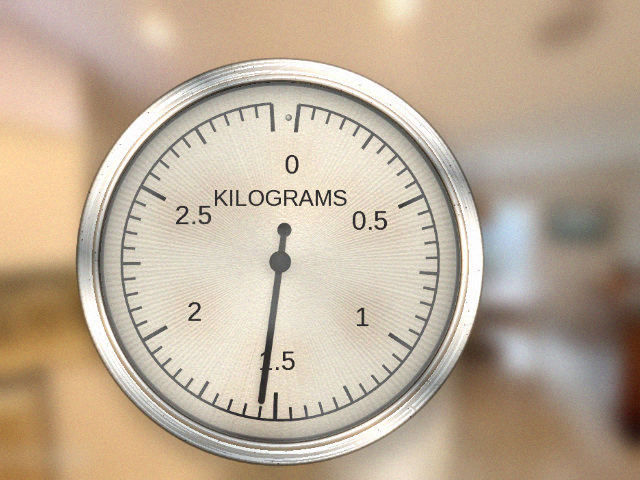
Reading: **1.55** kg
